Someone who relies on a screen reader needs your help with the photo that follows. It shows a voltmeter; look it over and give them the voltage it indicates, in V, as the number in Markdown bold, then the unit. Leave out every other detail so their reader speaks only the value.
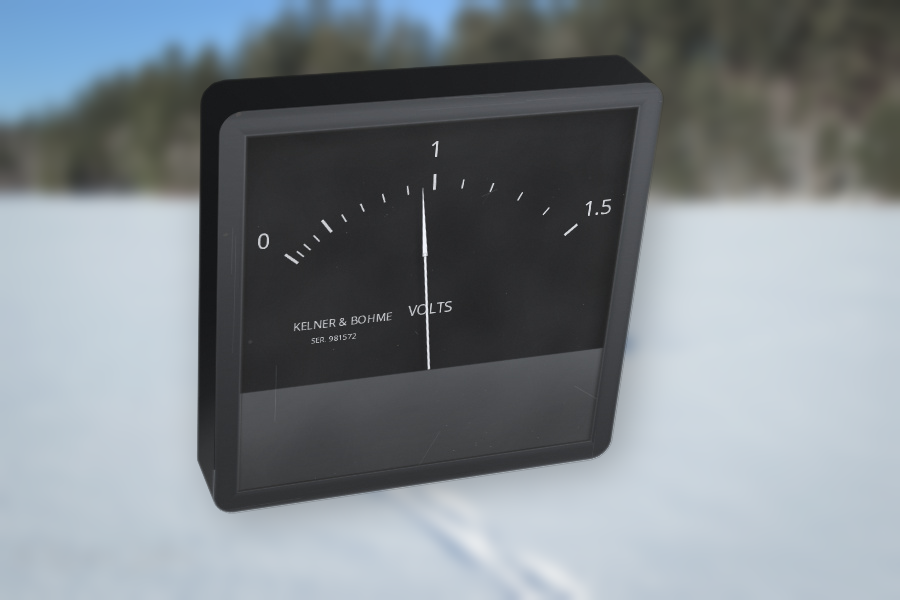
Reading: **0.95** V
